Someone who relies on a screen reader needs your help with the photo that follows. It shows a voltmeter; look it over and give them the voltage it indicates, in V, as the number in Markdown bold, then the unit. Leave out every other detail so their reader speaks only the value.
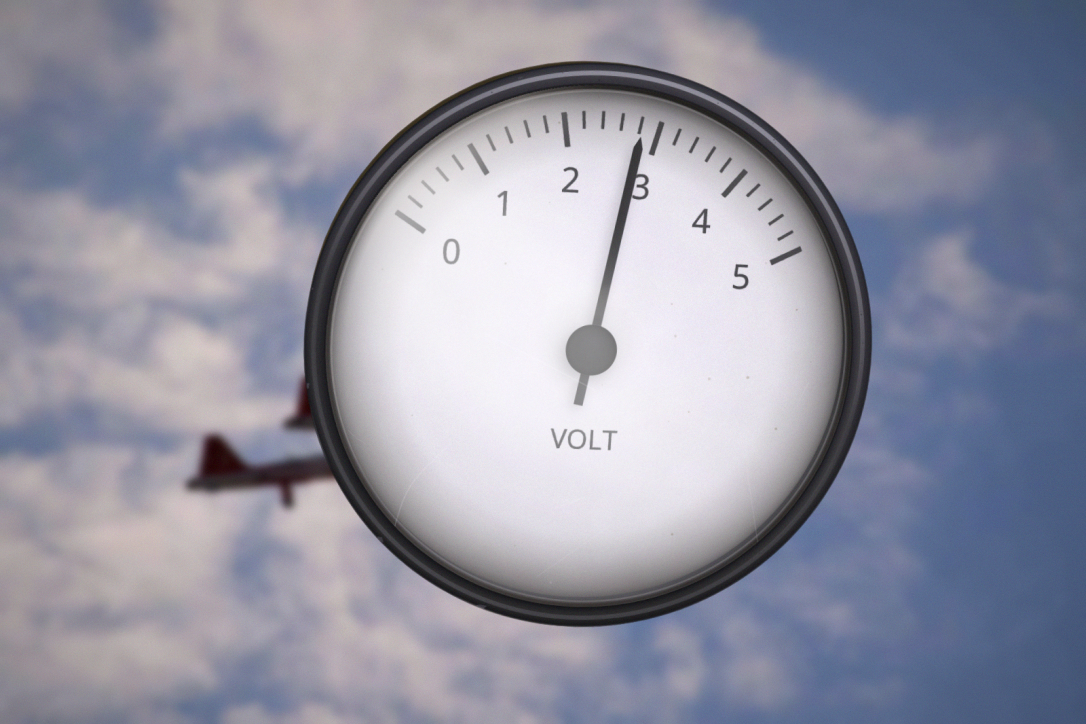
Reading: **2.8** V
